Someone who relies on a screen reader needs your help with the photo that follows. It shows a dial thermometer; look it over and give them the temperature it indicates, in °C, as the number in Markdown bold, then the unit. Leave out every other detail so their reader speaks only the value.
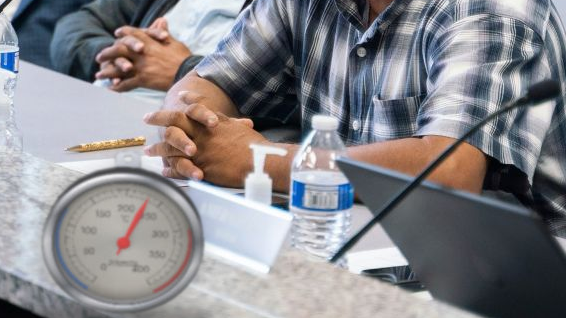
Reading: **230** °C
